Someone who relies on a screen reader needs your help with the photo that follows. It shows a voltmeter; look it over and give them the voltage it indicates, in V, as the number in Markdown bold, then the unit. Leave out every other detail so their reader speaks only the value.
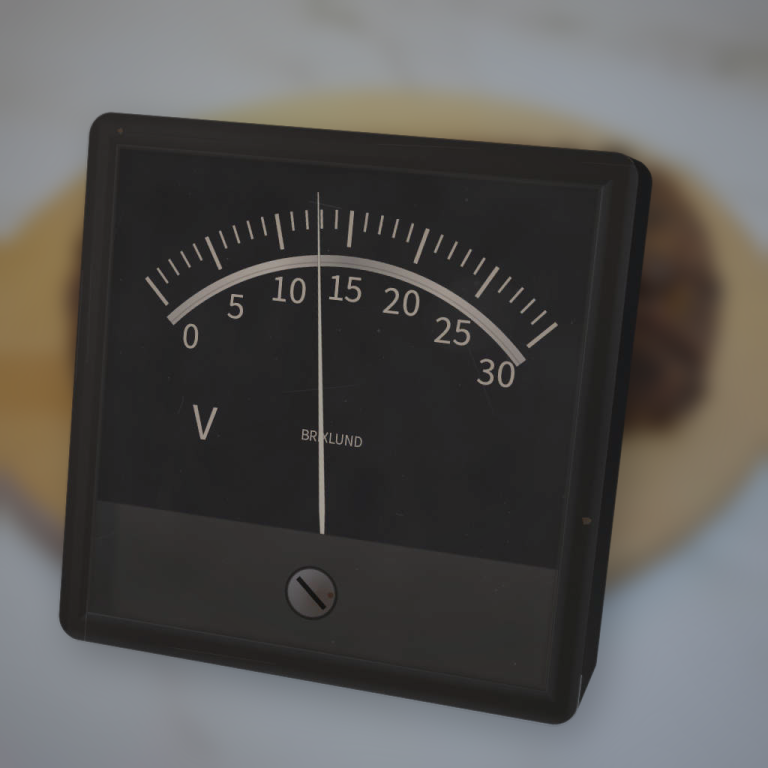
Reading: **13** V
